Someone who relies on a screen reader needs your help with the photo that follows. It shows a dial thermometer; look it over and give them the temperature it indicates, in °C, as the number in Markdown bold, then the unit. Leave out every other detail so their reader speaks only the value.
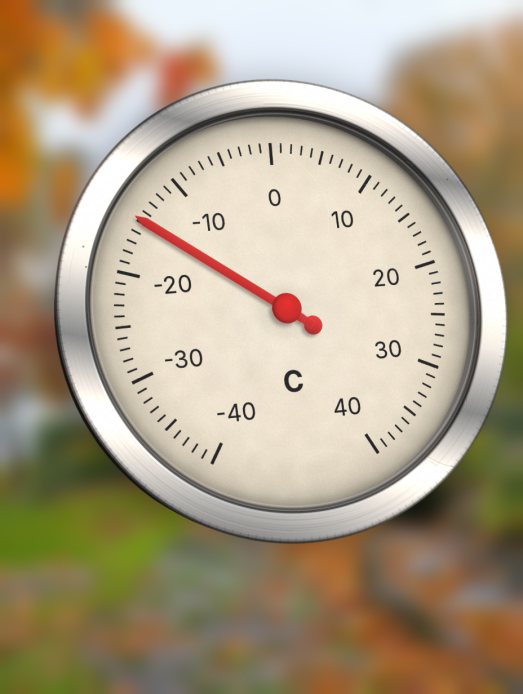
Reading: **-15** °C
